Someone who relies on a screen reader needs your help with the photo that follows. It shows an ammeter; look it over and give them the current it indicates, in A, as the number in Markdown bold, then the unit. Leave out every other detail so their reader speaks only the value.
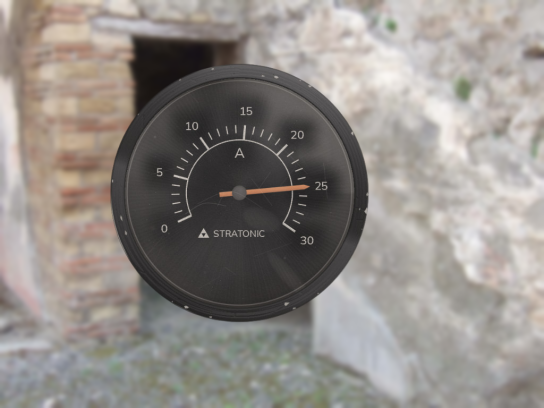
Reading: **25** A
